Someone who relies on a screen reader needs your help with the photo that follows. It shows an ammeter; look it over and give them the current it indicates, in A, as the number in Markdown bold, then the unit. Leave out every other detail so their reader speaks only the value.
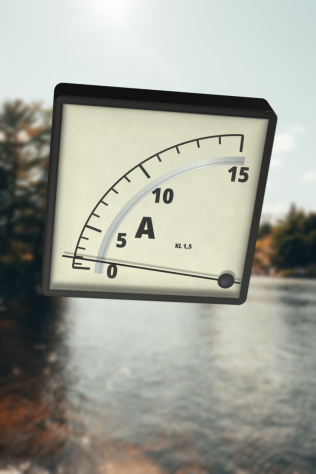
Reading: **2** A
